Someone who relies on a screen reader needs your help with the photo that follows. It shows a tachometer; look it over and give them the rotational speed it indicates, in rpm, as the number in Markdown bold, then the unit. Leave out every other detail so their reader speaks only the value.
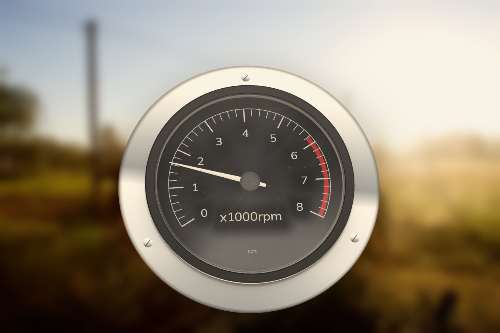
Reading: **1600** rpm
